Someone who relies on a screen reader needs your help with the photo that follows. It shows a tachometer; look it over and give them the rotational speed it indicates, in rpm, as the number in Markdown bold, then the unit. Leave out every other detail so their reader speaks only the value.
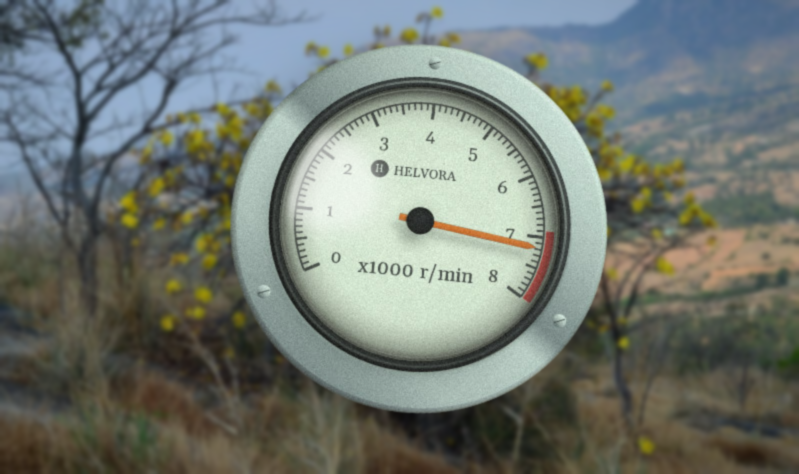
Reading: **7200** rpm
